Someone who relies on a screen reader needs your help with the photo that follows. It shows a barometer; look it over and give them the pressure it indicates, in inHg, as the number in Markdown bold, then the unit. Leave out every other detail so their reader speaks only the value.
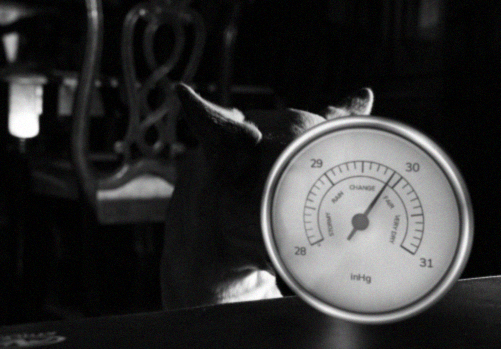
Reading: **29.9** inHg
